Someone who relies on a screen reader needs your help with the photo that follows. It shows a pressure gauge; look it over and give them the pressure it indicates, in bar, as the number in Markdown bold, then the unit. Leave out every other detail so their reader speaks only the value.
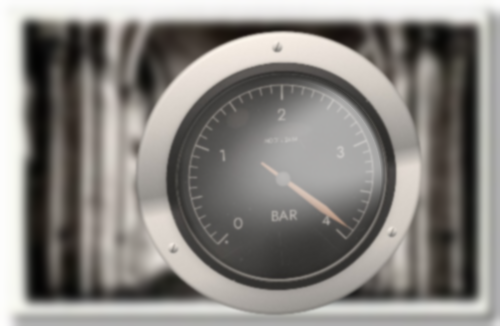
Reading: **3.9** bar
